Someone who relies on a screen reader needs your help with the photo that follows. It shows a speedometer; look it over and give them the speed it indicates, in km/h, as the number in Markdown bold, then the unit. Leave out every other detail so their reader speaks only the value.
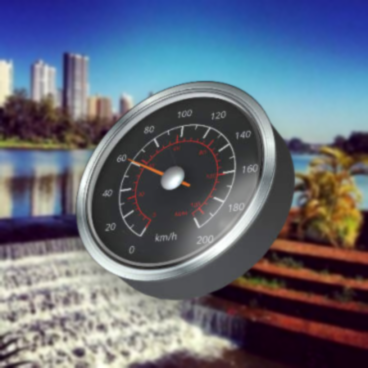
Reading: **60** km/h
